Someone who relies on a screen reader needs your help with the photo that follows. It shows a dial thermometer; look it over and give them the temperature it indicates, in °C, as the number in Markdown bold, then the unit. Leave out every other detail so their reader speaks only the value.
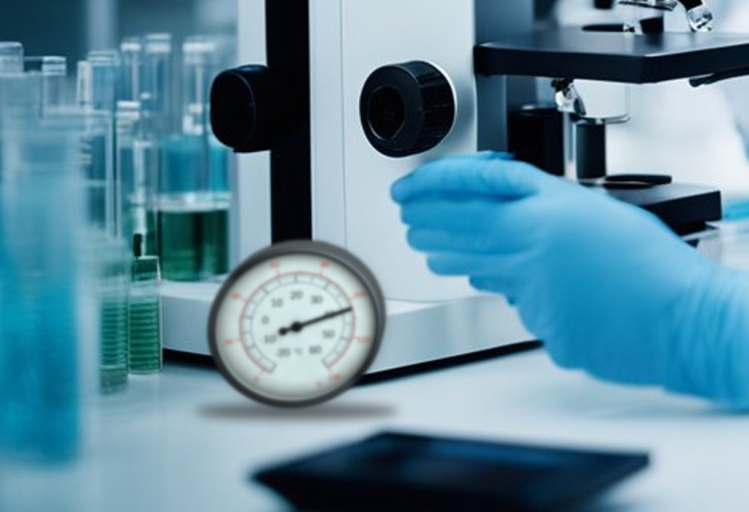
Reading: **40** °C
